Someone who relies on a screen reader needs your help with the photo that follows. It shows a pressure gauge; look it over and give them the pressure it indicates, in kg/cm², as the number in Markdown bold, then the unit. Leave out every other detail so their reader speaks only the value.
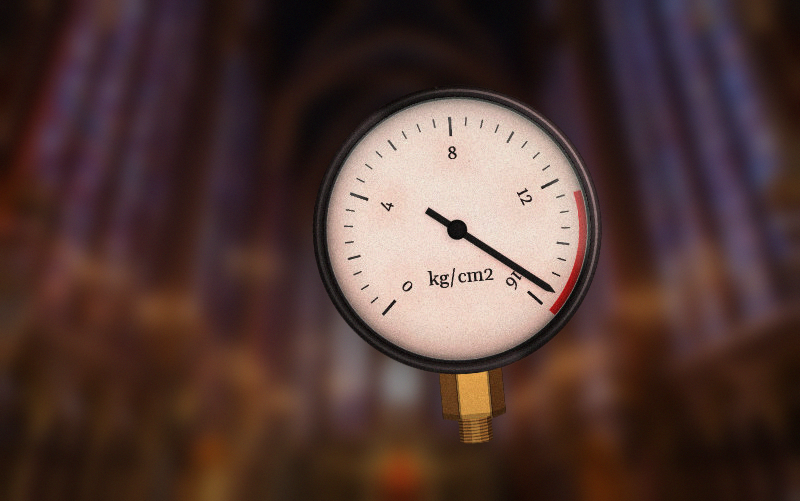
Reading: **15.5** kg/cm²
